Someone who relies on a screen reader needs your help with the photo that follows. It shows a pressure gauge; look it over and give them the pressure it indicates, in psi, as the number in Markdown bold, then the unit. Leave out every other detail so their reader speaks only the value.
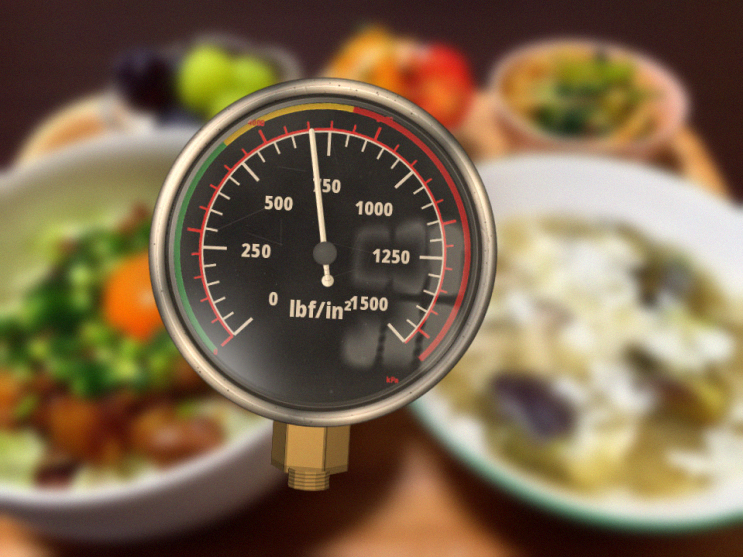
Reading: **700** psi
